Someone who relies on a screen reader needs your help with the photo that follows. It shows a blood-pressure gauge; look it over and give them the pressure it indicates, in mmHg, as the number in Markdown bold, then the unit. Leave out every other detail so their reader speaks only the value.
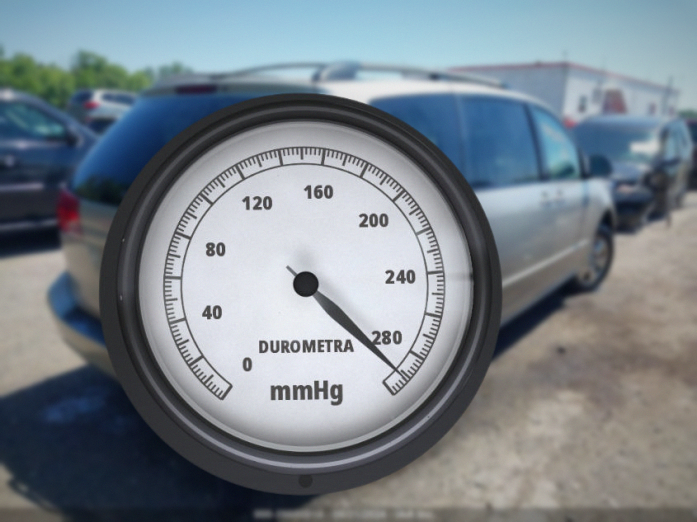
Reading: **292** mmHg
